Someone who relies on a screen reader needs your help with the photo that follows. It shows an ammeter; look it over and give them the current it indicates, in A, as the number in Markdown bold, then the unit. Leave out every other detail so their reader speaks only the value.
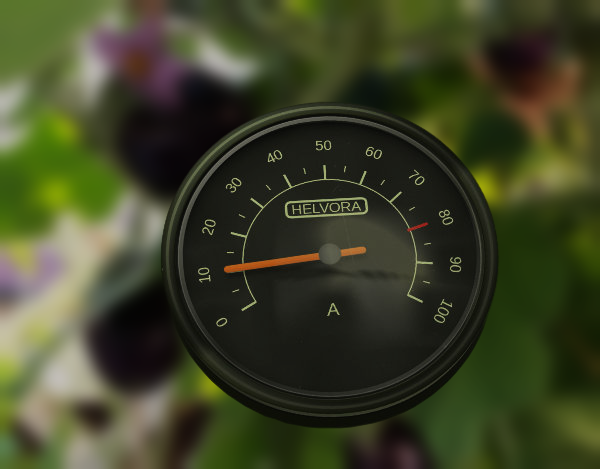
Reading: **10** A
